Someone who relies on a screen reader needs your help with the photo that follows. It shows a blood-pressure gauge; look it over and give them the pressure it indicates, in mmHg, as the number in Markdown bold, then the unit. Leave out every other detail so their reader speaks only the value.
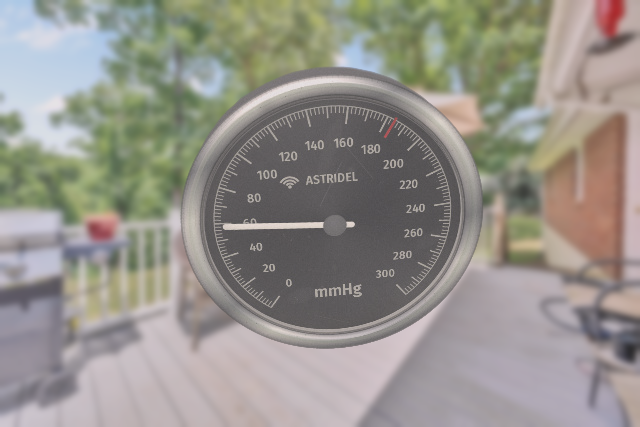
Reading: **60** mmHg
